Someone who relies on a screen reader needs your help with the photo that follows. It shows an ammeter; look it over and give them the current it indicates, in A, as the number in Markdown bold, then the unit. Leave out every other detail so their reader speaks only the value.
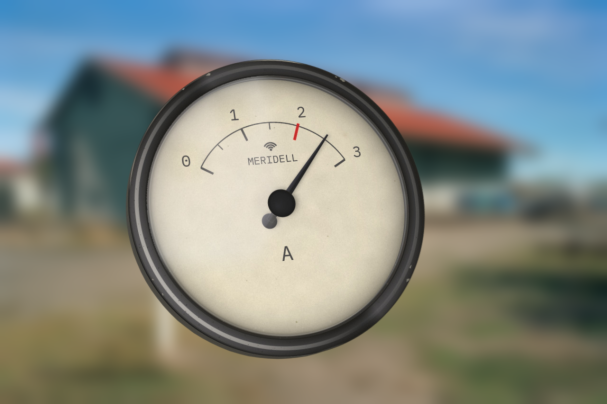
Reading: **2.5** A
